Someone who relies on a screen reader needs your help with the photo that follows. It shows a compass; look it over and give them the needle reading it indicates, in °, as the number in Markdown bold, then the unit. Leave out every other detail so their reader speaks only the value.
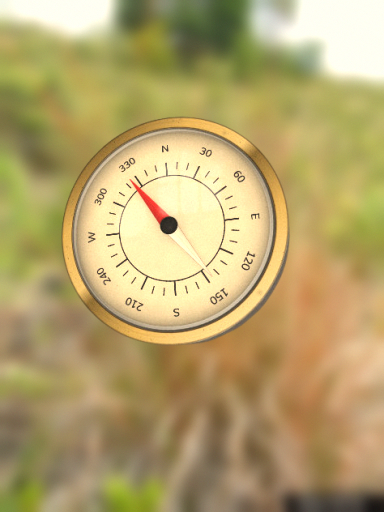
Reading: **325** °
